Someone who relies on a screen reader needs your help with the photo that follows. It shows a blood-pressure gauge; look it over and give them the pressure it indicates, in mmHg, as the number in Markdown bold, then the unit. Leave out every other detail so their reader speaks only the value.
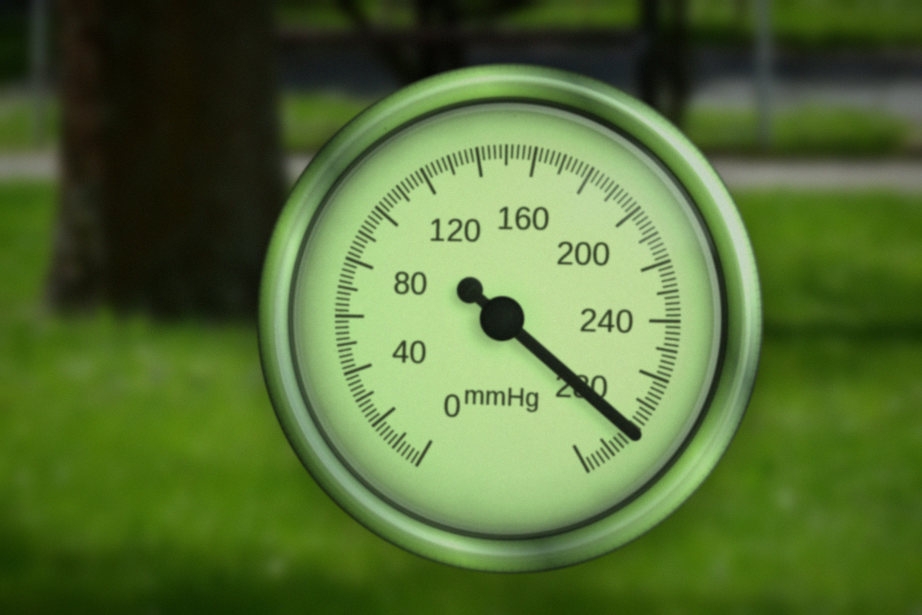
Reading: **280** mmHg
